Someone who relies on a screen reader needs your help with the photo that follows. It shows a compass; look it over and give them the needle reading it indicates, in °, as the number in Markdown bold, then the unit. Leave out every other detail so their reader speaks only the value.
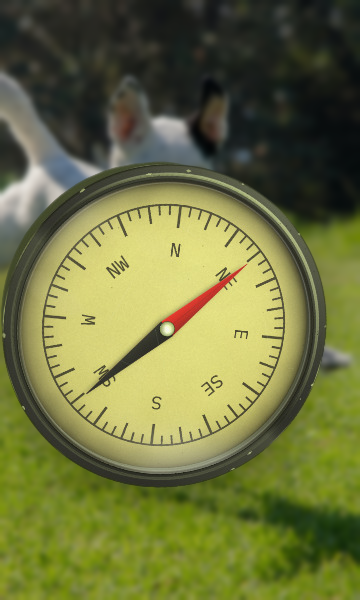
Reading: **45** °
